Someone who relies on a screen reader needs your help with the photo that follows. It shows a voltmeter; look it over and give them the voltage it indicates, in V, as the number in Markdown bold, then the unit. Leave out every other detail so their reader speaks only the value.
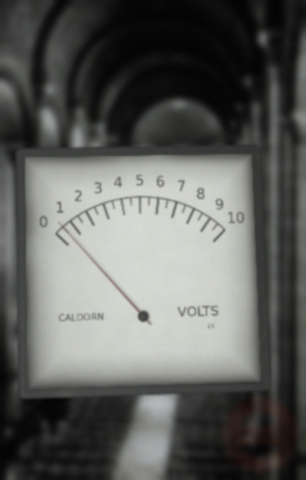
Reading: **0.5** V
